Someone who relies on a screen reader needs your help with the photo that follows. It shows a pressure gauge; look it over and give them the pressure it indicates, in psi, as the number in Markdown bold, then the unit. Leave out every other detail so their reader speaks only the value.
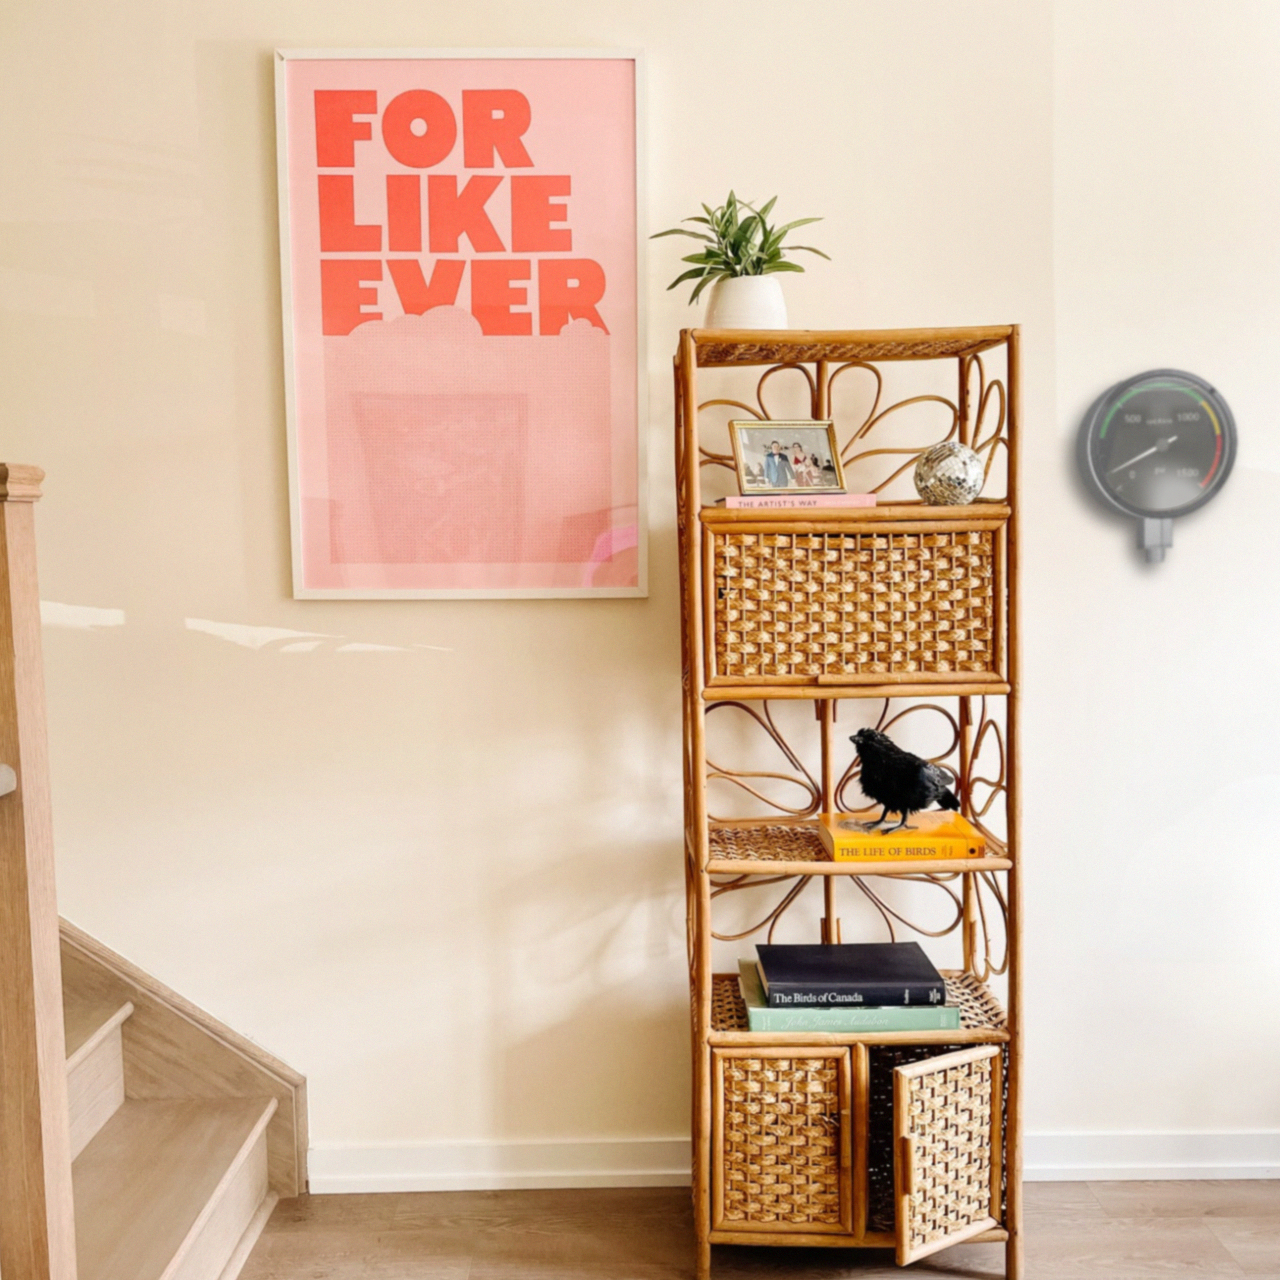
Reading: **100** psi
